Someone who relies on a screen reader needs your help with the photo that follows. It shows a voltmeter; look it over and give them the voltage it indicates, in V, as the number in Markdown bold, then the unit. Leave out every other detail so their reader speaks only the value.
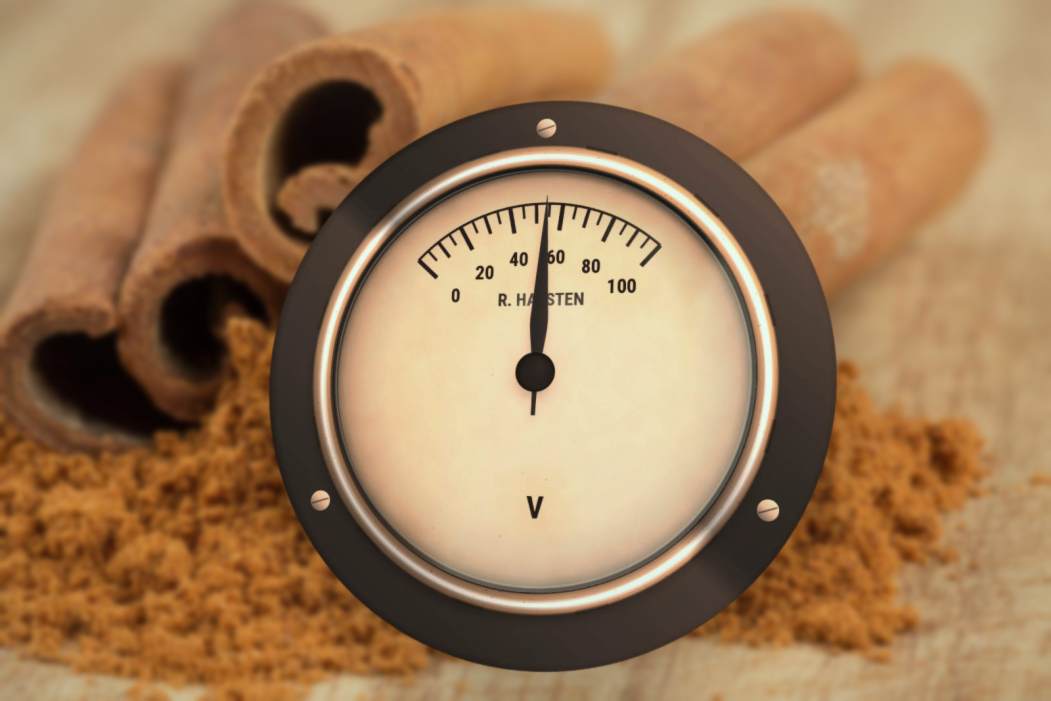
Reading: **55** V
